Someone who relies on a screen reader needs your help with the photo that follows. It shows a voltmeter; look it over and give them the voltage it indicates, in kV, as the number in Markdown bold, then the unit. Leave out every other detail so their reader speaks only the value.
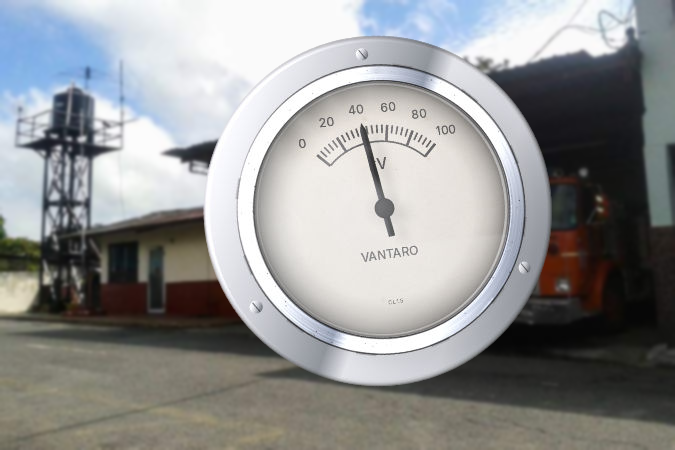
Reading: **40** kV
